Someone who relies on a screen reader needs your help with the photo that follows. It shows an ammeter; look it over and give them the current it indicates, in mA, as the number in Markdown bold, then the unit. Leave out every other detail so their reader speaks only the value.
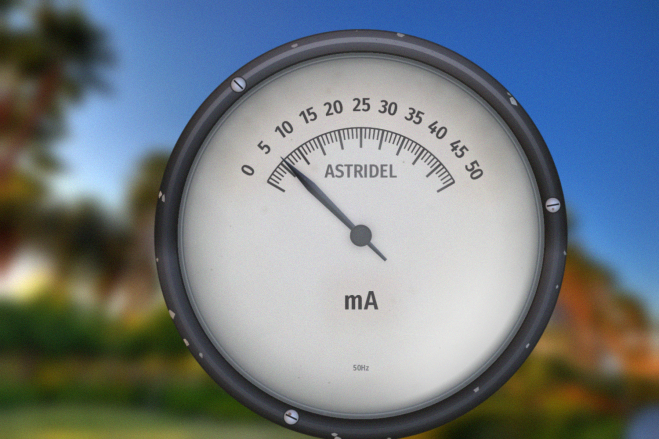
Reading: **6** mA
